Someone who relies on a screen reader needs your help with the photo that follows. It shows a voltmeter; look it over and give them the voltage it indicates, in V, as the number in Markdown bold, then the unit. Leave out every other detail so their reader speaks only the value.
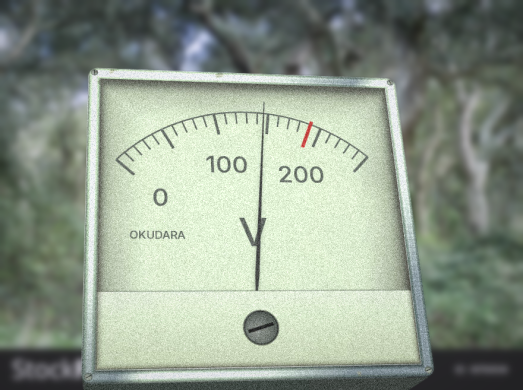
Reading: **145** V
